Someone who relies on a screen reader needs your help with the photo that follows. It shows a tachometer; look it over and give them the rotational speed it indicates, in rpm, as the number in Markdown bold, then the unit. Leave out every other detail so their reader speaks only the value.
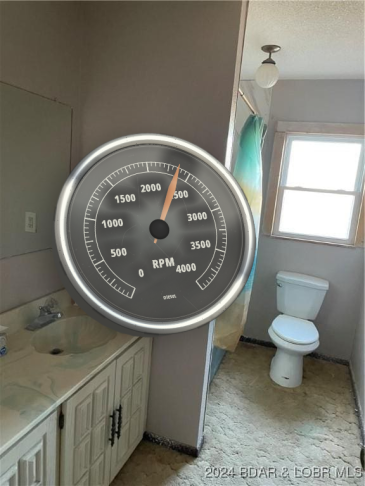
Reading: **2350** rpm
